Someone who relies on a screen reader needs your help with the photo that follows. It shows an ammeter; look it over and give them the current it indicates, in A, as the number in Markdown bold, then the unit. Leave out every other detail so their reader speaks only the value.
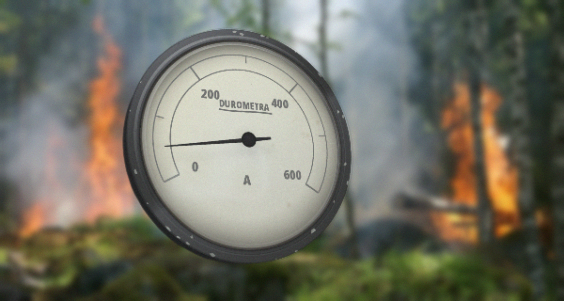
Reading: **50** A
